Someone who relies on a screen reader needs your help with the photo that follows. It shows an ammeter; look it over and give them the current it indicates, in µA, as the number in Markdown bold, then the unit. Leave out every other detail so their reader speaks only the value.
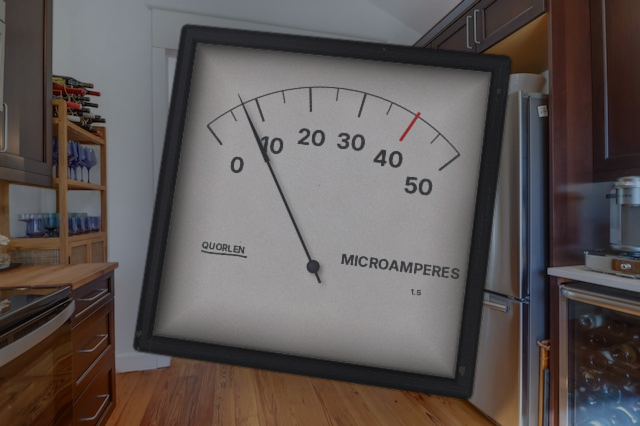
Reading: **7.5** µA
